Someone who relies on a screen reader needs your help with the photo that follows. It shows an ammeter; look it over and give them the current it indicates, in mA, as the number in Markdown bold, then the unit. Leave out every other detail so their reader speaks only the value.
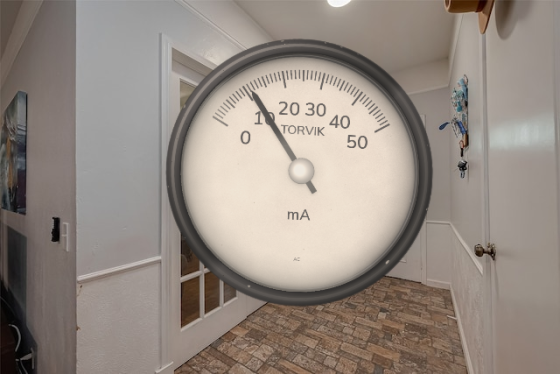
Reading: **11** mA
